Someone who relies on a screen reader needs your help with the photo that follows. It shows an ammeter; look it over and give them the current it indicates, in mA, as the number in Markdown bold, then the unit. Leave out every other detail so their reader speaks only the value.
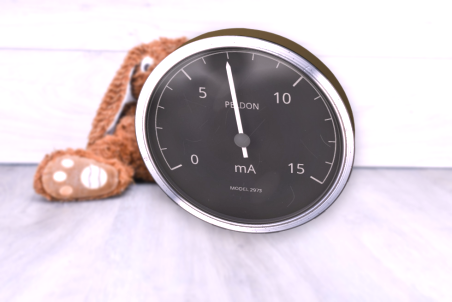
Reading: **7** mA
